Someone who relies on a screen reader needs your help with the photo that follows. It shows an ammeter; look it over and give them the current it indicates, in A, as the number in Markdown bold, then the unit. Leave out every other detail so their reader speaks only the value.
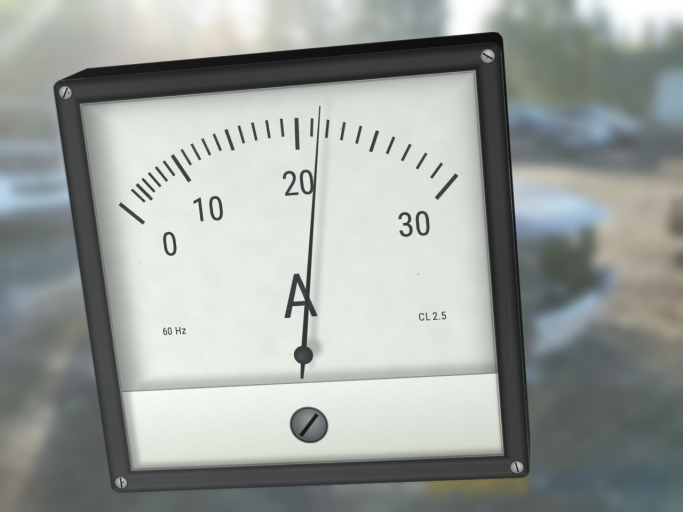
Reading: **21.5** A
